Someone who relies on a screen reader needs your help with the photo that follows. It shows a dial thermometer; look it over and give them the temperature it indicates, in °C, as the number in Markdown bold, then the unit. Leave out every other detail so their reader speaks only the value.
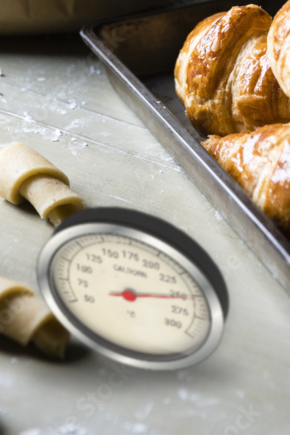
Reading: **250** °C
